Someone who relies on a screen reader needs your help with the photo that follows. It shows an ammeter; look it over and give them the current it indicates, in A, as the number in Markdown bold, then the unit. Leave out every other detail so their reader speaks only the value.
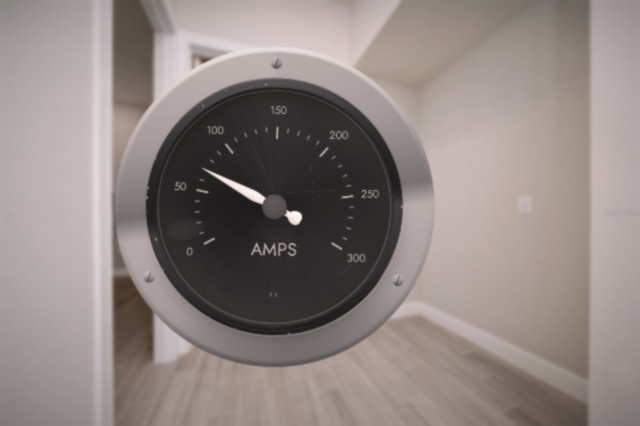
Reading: **70** A
